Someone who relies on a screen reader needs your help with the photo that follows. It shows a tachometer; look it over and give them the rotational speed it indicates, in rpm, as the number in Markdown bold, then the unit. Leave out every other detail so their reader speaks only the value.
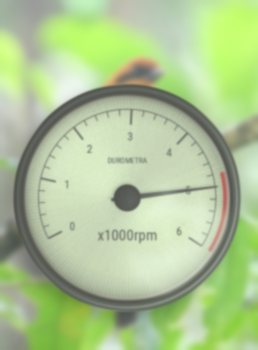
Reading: **5000** rpm
